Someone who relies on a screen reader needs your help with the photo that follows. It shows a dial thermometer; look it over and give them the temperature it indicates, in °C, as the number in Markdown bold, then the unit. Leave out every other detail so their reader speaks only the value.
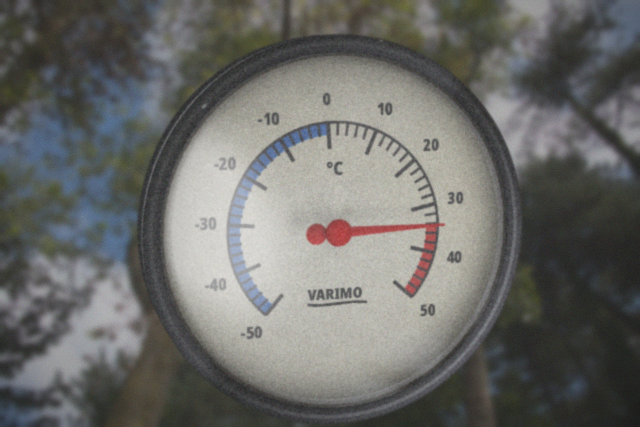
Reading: **34** °C
